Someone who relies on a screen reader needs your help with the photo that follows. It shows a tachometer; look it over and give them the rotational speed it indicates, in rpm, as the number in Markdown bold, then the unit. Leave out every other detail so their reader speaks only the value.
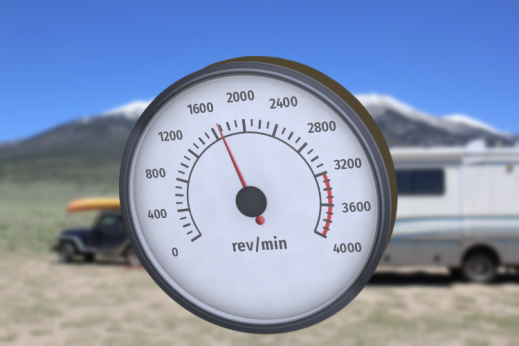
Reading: **1700** rpm
